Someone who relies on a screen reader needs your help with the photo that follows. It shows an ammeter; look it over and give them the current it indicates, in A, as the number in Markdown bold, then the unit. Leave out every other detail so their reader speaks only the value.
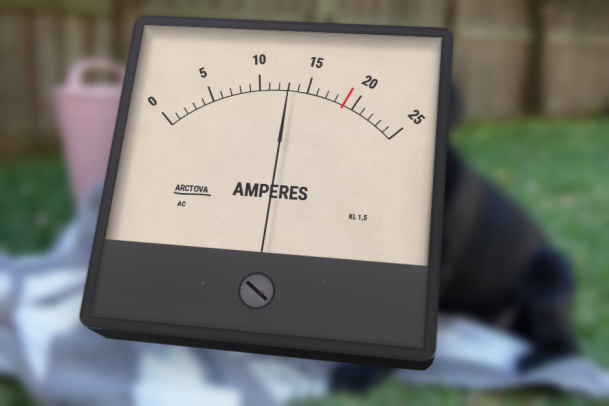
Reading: **13** A
